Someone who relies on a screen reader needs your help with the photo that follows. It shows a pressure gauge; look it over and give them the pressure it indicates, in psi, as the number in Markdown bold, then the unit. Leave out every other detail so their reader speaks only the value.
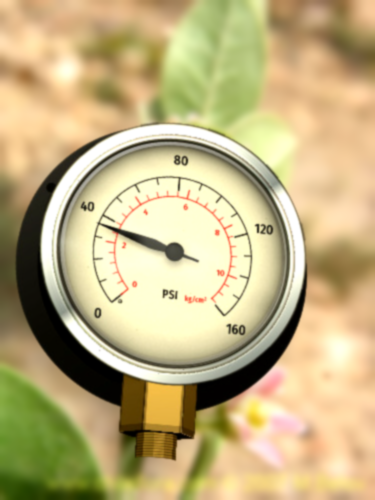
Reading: **35** psi
